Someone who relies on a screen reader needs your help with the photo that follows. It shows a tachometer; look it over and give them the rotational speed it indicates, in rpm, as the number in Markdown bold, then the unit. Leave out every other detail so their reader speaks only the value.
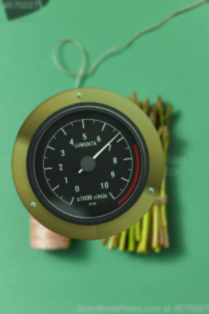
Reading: **6750** rpm
